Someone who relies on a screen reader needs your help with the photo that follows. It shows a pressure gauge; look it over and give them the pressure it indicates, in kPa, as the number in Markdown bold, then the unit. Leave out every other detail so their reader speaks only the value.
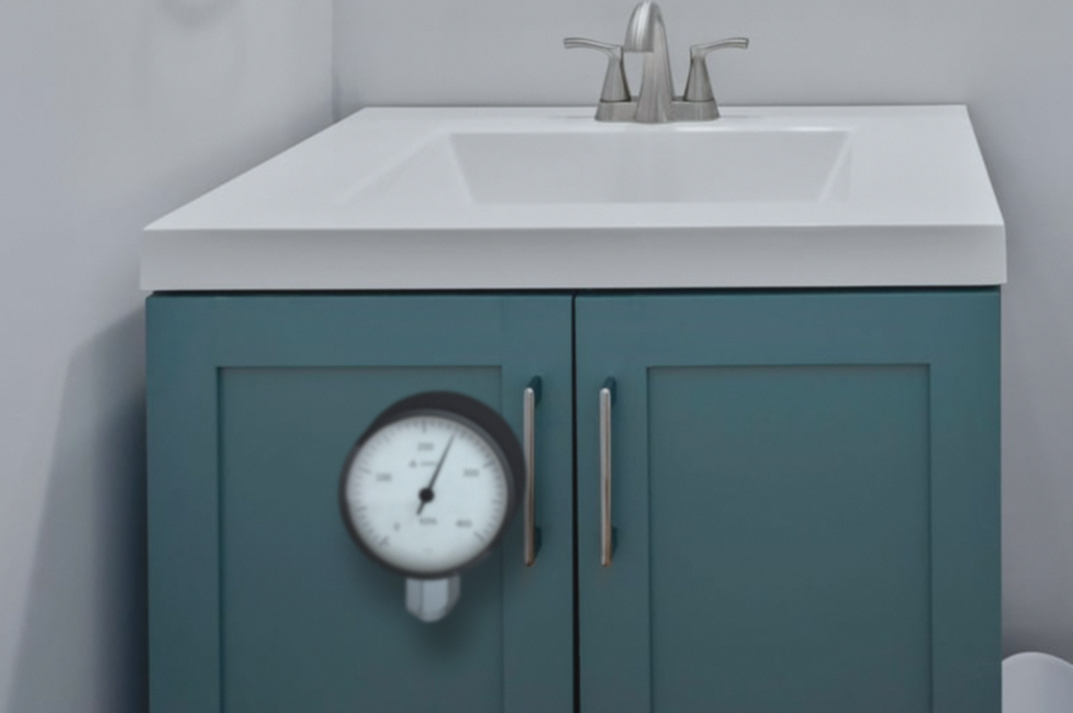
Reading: **240** kPa
